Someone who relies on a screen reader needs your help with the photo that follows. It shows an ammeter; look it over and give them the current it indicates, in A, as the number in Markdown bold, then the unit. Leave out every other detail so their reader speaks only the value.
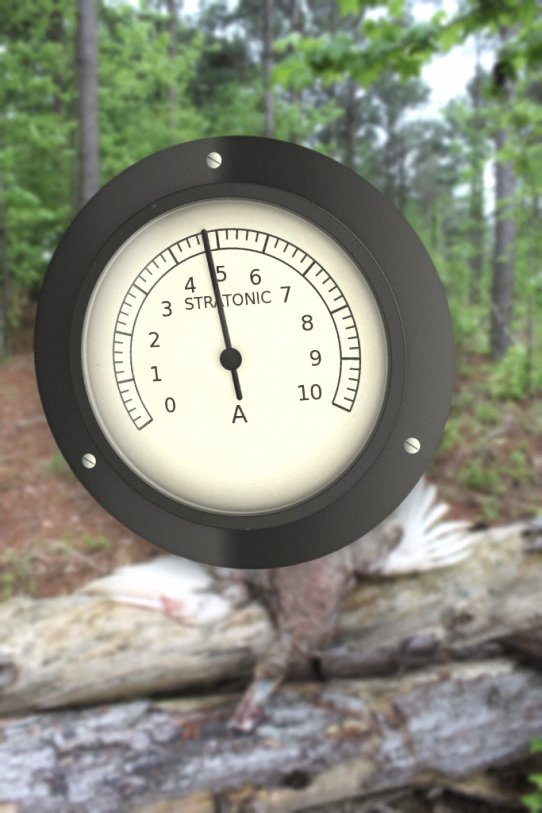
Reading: **4.8** A
